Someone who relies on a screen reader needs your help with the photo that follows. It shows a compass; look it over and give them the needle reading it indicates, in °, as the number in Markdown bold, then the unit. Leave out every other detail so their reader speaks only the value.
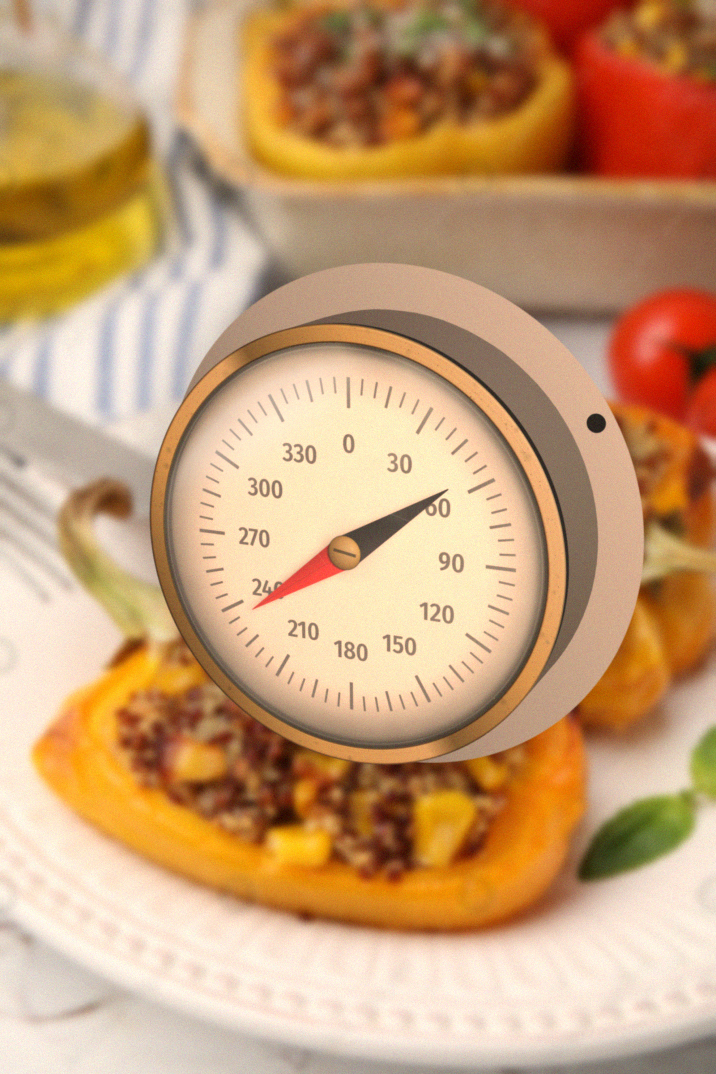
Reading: **235** °
